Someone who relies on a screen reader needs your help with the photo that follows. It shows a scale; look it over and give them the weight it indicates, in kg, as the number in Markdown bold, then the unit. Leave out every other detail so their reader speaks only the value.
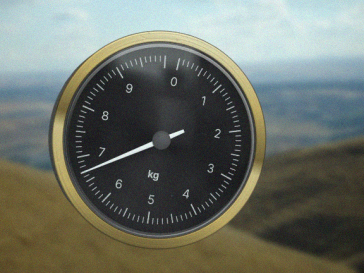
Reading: **6.7** kg
